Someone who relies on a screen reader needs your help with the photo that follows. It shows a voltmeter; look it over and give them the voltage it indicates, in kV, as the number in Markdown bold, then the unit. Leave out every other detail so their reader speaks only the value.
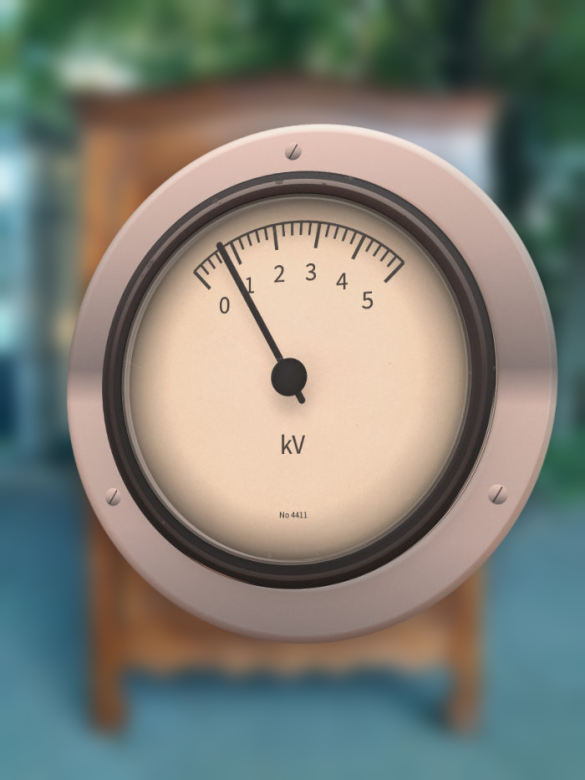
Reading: **0.8** kV
